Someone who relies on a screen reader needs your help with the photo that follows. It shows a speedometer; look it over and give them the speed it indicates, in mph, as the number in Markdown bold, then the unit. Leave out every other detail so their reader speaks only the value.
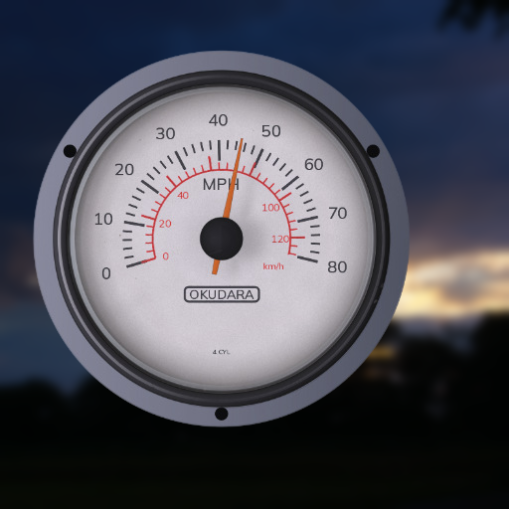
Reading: **45** mph
